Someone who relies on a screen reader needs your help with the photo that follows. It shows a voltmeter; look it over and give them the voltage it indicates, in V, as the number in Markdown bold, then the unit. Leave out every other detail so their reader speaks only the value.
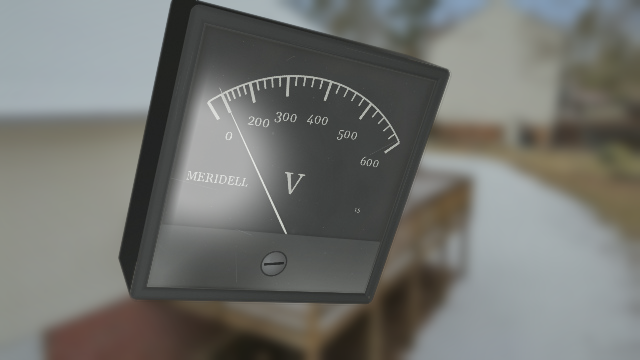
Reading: **100** V
